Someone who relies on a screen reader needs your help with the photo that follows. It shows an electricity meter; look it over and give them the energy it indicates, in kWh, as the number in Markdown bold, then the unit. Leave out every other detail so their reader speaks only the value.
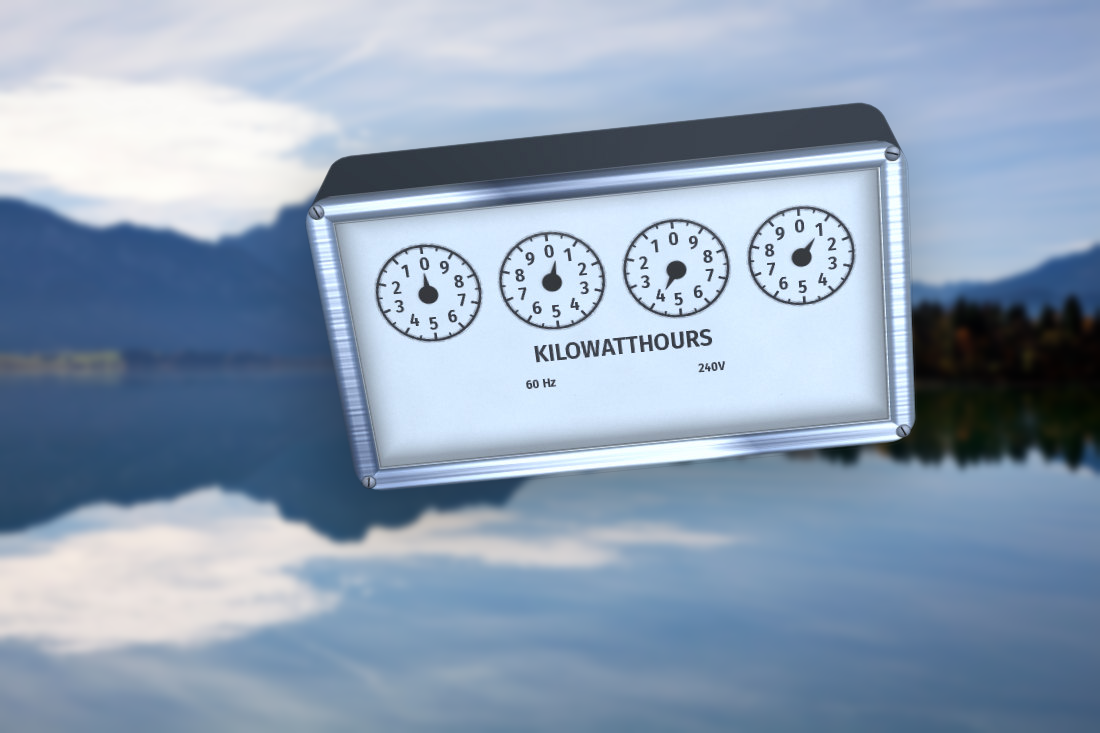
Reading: **41** kWh
